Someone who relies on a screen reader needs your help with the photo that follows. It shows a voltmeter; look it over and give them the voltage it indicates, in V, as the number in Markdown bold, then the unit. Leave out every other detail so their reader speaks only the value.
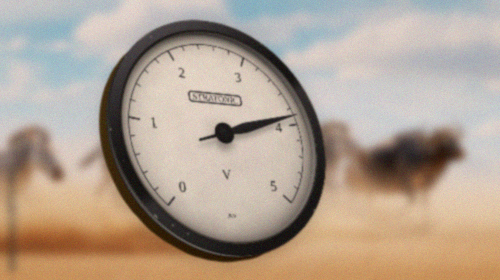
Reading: **3.9** V
